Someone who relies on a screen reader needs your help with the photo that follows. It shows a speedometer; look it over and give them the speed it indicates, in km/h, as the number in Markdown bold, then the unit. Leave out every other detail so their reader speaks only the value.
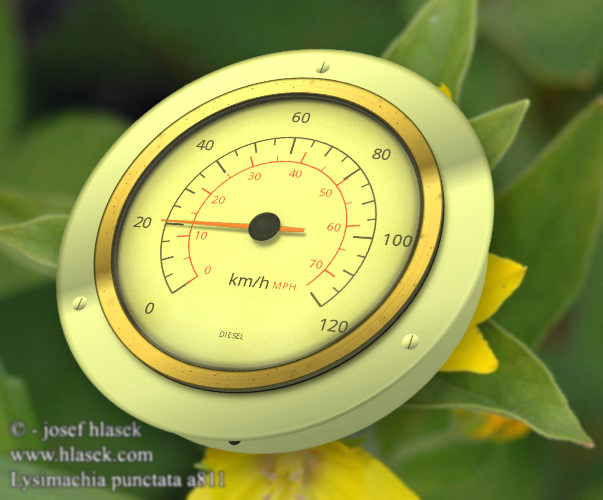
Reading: **20** km/h
